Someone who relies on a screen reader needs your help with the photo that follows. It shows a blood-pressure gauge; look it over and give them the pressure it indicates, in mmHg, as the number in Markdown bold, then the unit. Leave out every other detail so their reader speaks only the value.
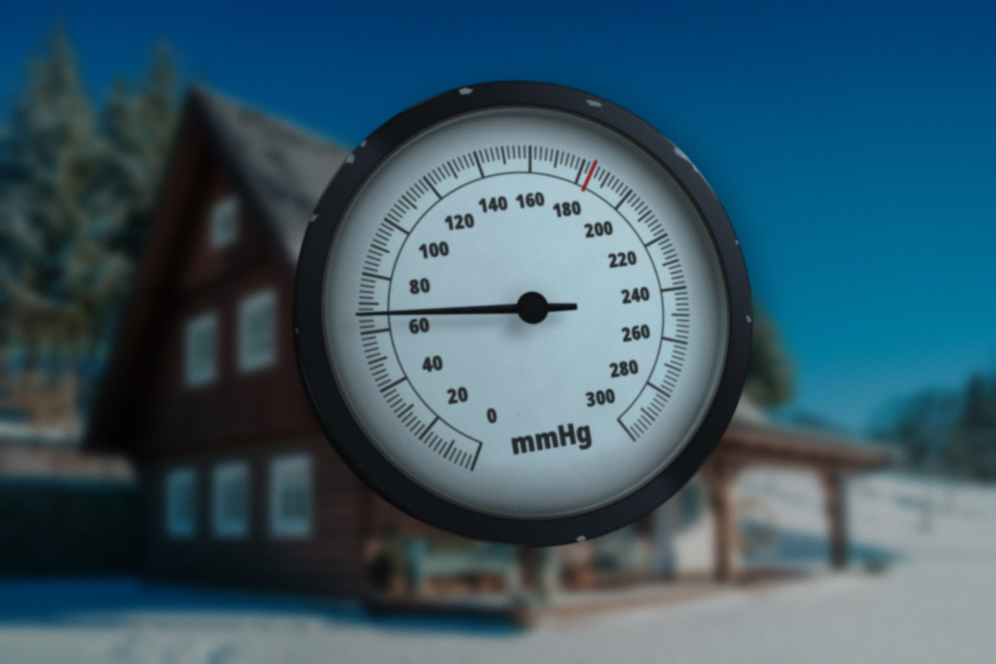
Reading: **66** mmHg
